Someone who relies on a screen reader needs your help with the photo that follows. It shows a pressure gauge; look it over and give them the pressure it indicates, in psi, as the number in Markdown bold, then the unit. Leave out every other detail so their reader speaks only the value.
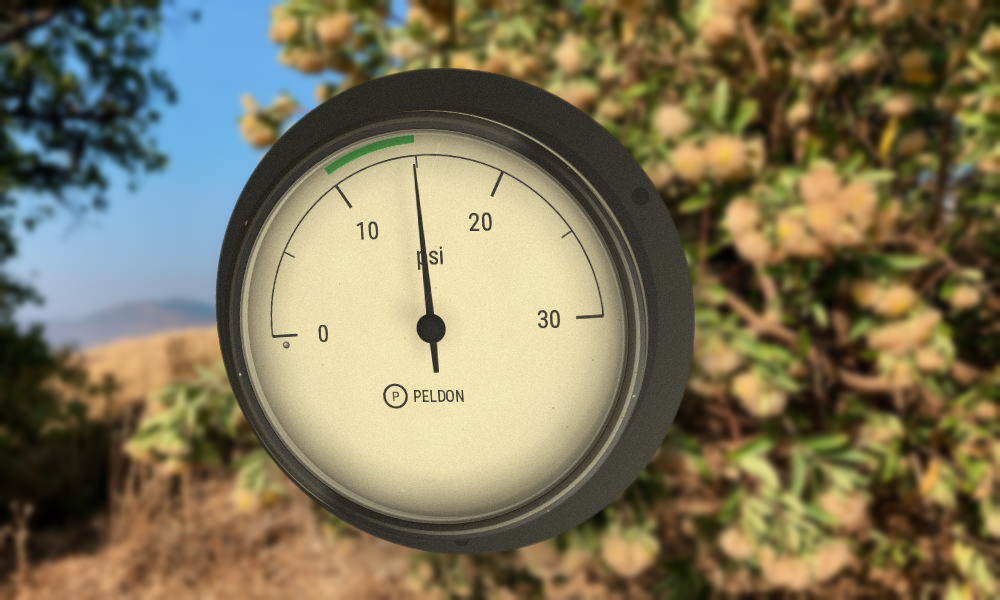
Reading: **15** psi
